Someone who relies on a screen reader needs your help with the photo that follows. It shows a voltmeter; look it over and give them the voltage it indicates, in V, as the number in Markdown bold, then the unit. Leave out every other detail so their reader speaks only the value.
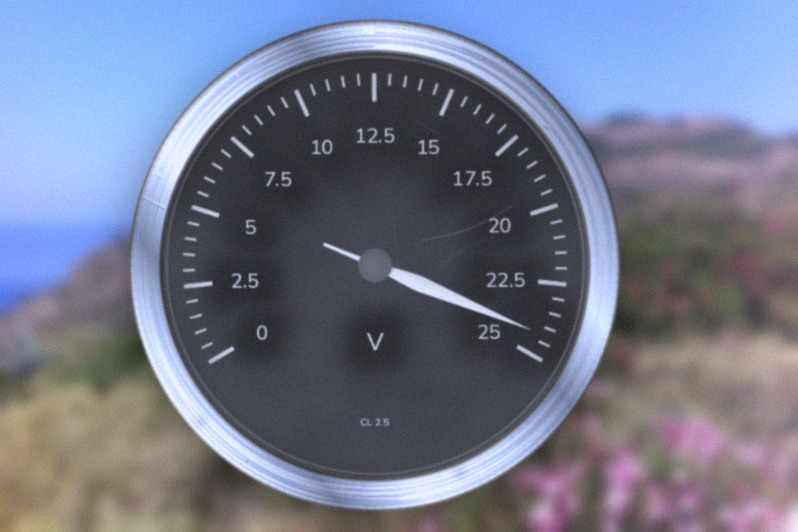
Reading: **24.25** V
